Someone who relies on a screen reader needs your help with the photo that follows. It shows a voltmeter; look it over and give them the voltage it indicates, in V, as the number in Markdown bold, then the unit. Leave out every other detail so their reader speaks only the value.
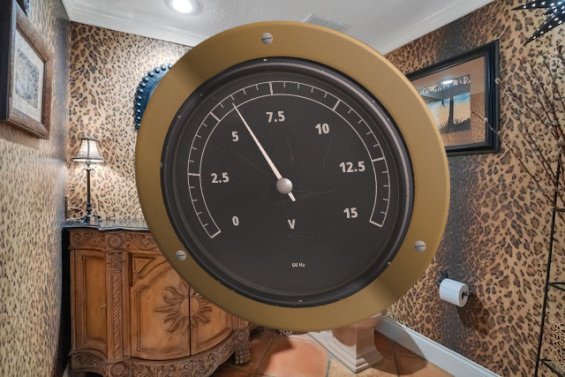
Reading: **6** V
